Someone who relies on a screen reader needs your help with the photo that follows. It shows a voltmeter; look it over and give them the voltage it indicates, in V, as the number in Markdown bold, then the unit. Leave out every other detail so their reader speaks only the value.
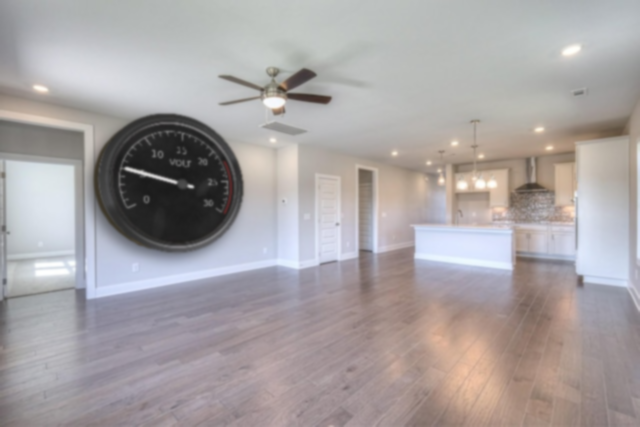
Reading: **5** V
